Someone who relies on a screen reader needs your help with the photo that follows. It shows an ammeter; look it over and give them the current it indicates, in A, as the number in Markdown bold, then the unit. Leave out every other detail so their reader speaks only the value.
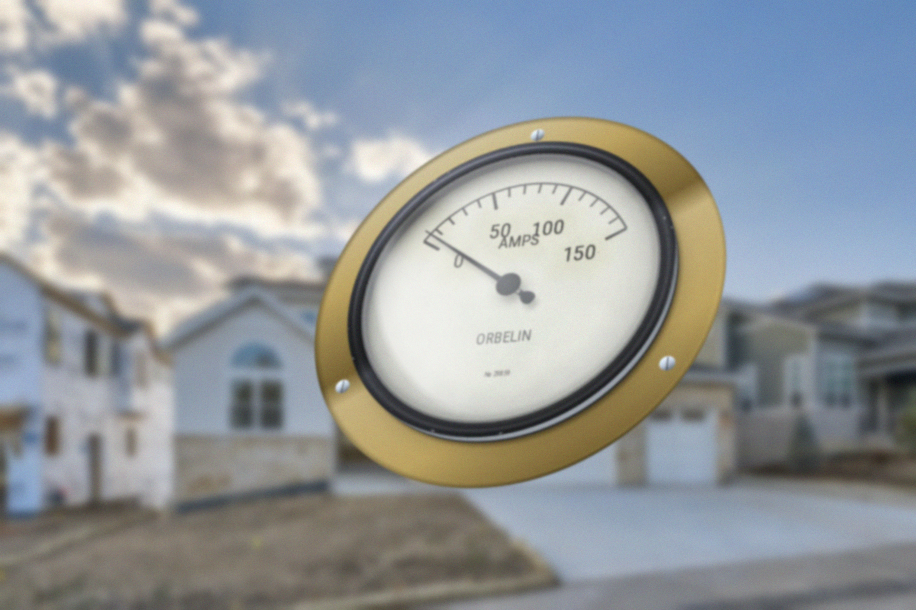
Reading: **5** A
